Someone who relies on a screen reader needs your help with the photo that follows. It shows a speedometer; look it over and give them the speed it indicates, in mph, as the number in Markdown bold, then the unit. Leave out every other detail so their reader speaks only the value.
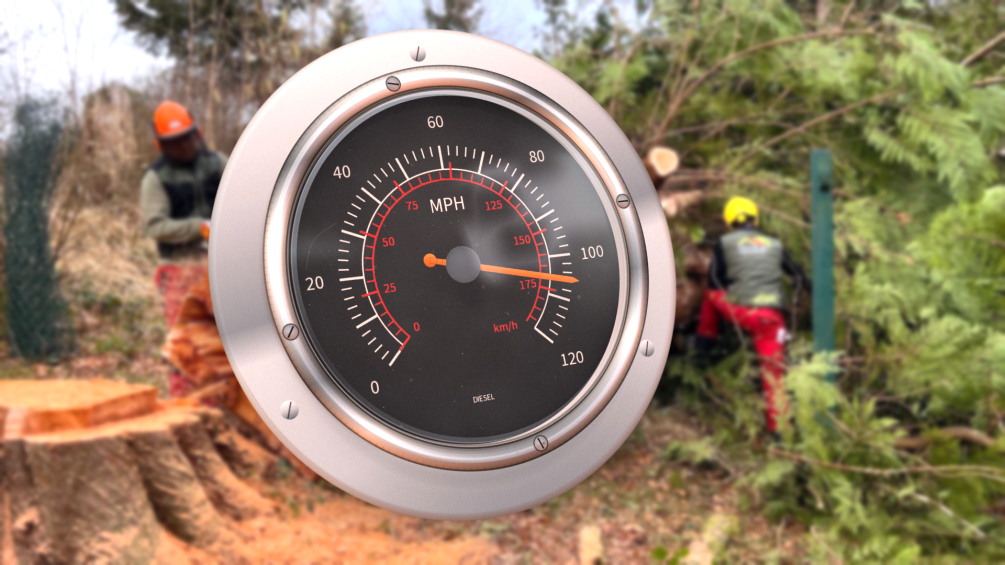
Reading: **106** mph
